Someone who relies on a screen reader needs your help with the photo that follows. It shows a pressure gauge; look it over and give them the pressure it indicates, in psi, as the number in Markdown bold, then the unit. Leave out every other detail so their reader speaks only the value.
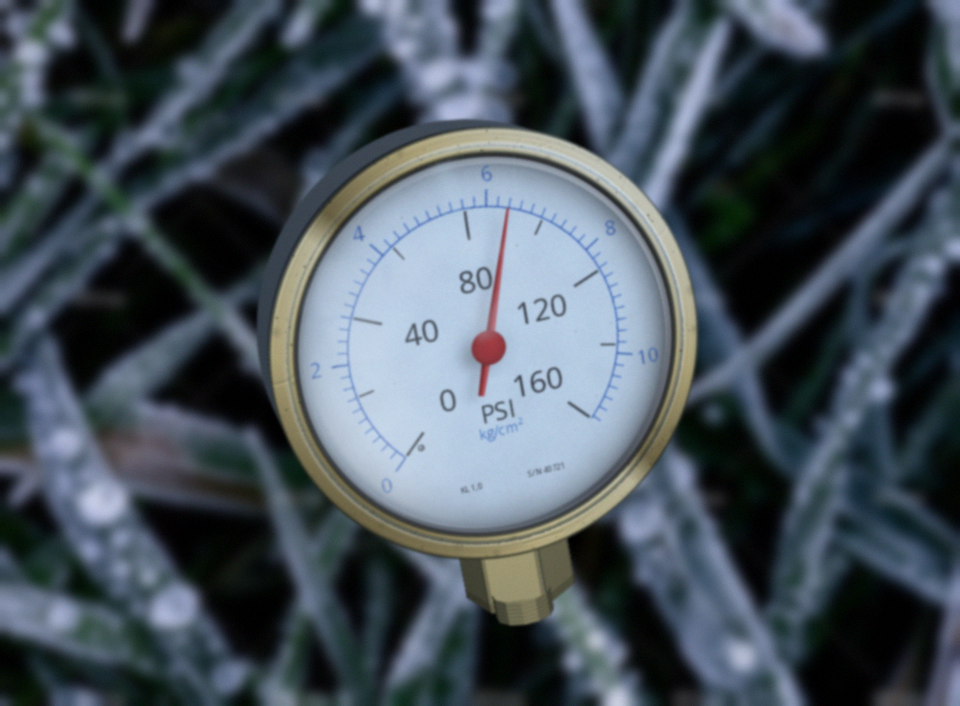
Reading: **90** psi
